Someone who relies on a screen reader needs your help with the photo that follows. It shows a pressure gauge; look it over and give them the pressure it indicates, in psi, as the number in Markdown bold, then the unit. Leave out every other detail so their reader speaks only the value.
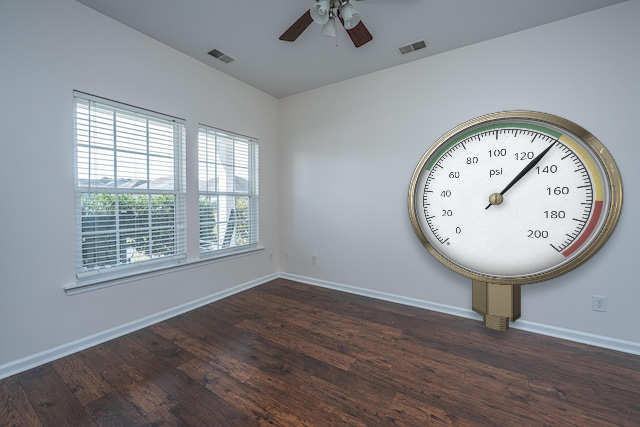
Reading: **130** psi
